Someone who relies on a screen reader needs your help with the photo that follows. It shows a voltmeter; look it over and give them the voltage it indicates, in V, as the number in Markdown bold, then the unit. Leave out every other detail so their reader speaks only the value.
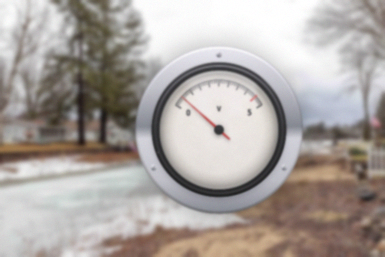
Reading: **0.5** V
